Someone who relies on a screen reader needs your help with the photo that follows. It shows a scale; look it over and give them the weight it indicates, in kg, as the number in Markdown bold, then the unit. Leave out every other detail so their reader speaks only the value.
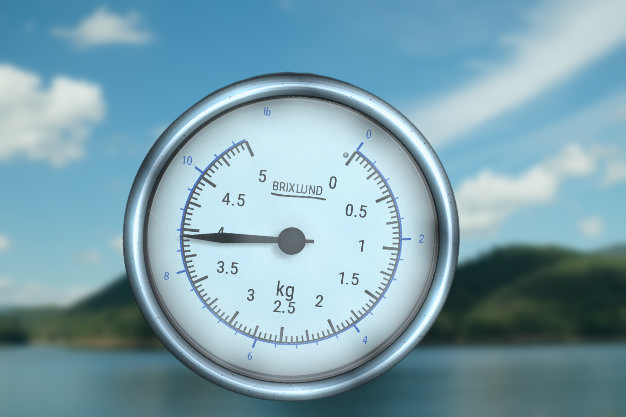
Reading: **3.95** kg
